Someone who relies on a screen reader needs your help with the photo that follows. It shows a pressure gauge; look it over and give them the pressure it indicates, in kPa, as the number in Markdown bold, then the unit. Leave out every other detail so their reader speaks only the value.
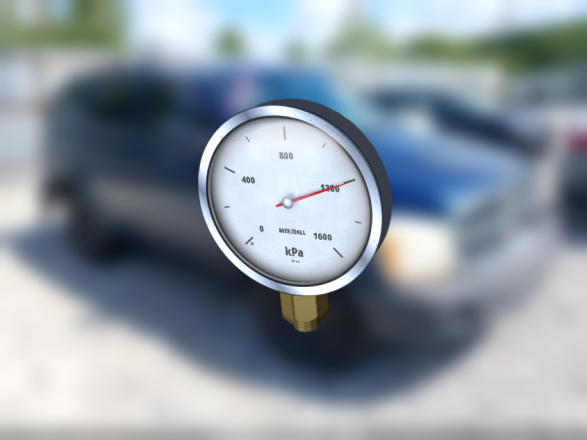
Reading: **1200** kPa
